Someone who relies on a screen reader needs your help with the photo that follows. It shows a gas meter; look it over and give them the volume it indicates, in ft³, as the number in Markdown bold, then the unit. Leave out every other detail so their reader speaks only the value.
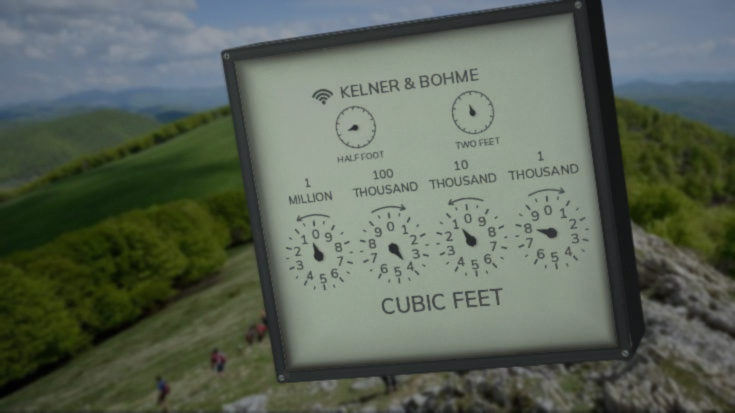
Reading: **40800** ft³
